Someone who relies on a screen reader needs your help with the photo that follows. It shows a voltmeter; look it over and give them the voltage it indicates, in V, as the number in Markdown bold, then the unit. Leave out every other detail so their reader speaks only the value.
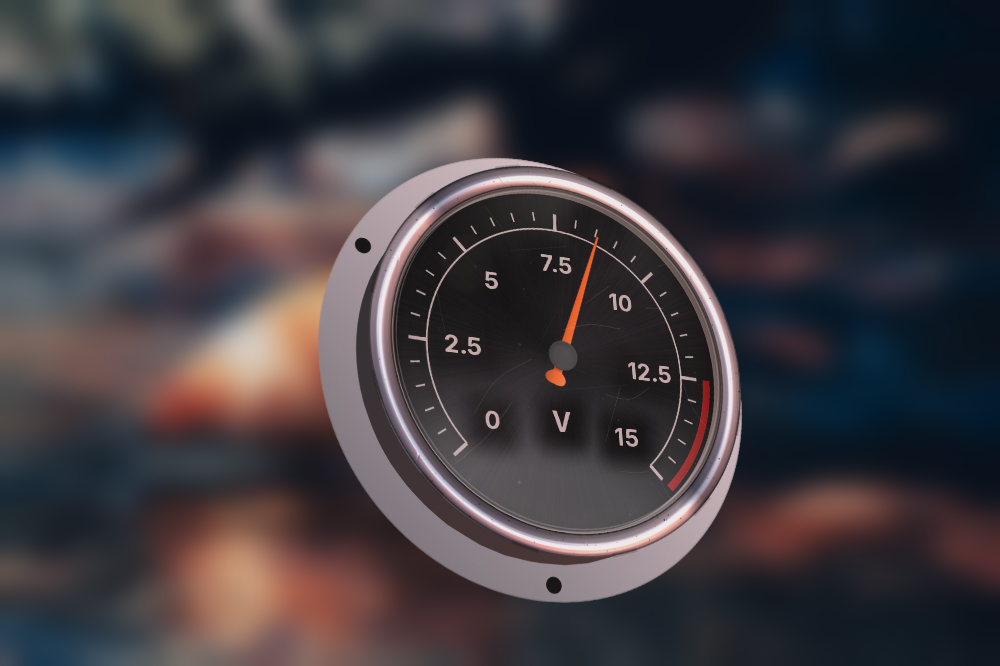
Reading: **8.5** V
